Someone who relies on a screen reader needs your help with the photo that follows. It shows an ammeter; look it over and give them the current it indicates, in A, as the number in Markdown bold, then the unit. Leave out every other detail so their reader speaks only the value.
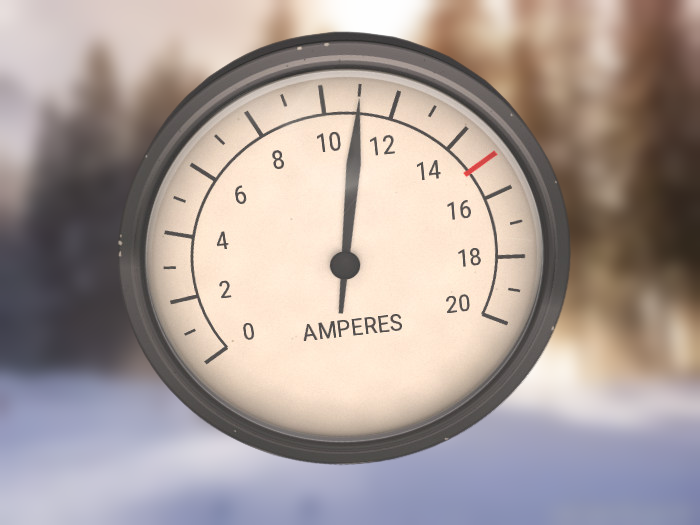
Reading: **11** A
